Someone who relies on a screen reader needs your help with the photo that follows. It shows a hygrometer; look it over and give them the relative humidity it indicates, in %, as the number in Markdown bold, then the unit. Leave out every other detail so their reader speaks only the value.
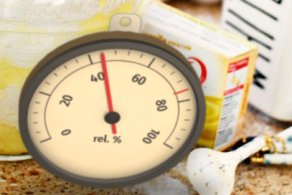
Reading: **44** %
